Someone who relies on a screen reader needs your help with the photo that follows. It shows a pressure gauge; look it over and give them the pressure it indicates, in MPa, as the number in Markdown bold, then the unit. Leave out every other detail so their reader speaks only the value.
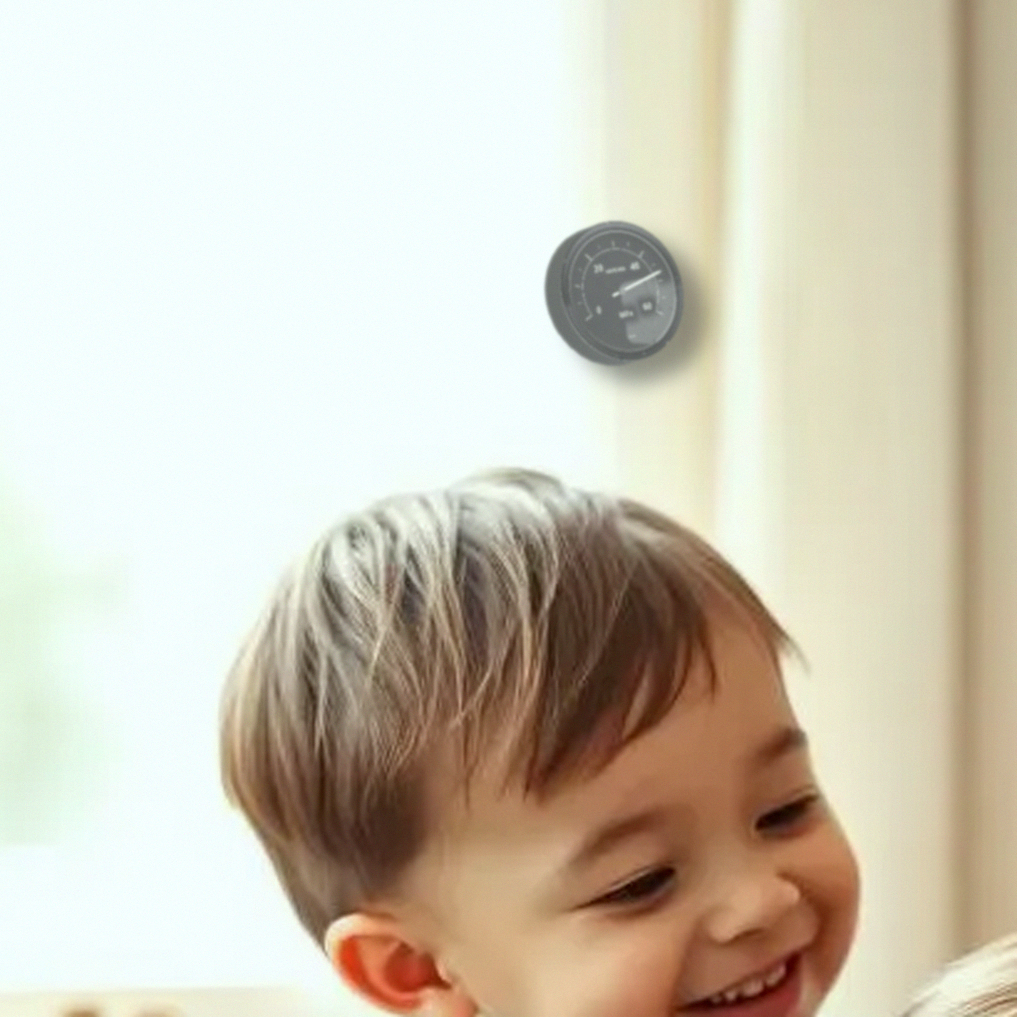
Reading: **47.5** MPa
